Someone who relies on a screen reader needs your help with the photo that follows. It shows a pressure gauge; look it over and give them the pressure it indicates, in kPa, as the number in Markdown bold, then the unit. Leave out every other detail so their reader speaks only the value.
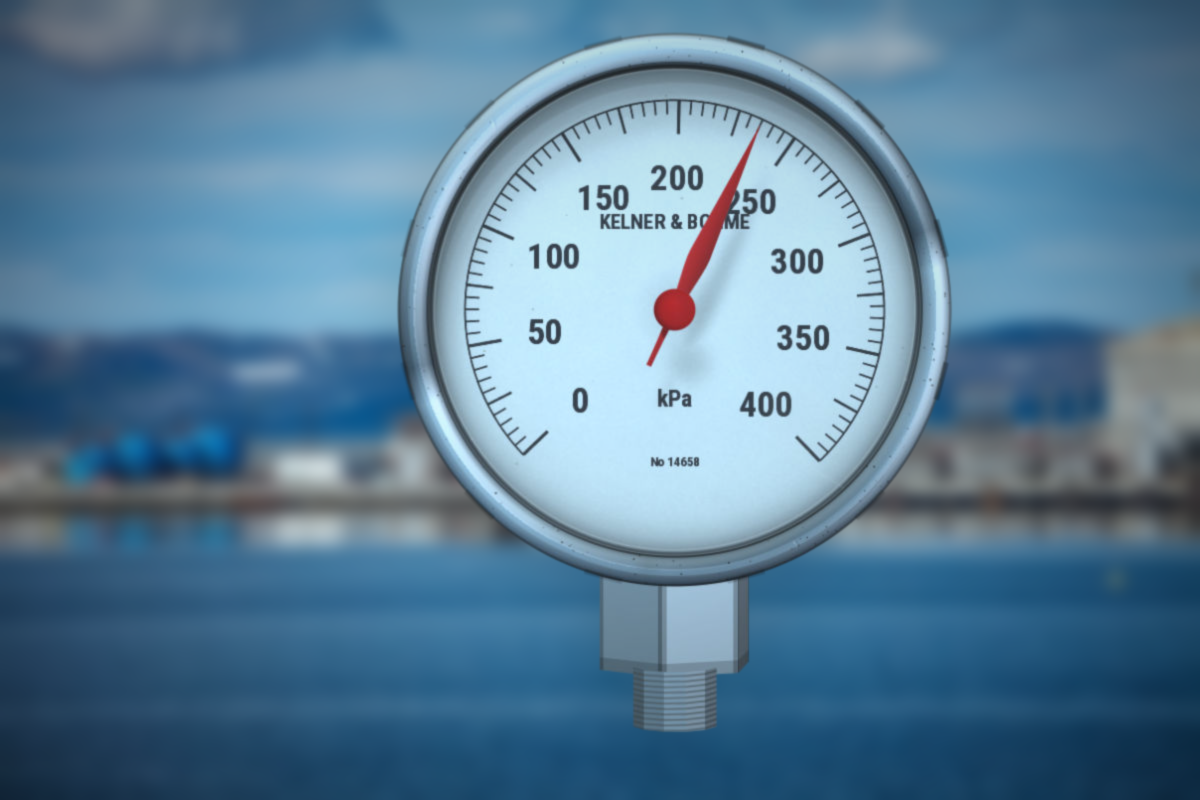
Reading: **235** kPa
